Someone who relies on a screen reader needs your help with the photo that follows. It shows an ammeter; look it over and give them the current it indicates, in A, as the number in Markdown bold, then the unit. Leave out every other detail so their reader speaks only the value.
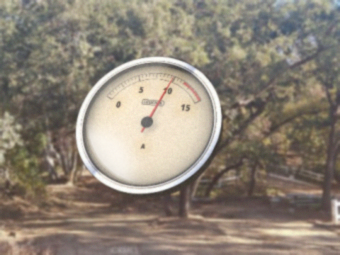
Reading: **10** A
